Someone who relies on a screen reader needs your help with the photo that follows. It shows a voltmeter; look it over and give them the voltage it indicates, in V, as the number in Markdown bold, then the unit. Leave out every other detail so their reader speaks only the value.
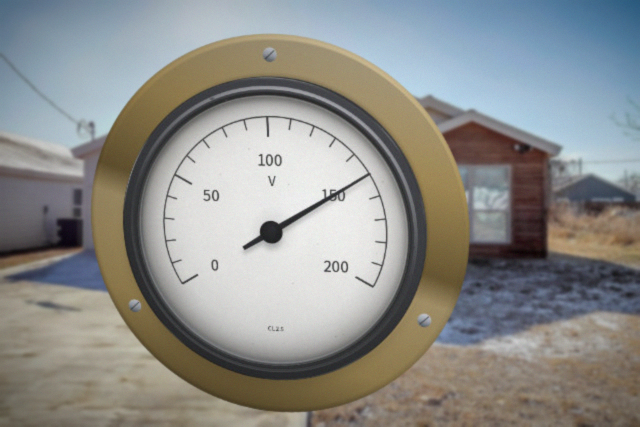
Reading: **150** V
